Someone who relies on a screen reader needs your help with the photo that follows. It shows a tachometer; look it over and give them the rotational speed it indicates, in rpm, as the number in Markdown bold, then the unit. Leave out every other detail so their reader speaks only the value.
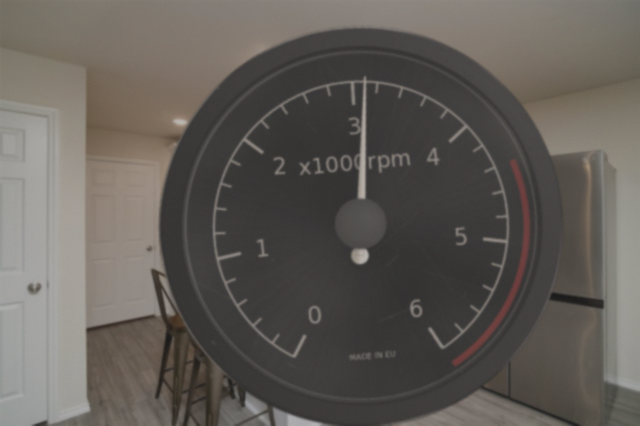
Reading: **3100** rpm
